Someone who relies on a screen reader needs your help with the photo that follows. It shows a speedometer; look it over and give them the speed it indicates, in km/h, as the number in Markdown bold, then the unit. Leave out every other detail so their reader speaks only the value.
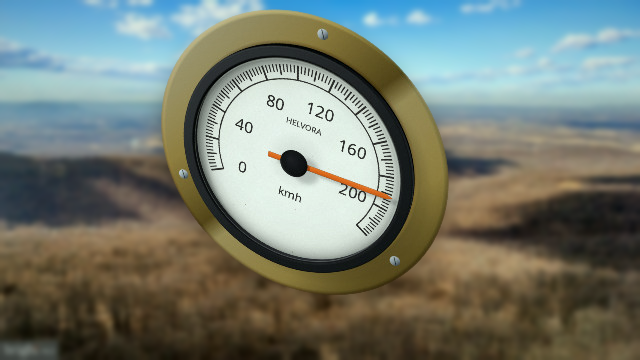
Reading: **190** km/h
